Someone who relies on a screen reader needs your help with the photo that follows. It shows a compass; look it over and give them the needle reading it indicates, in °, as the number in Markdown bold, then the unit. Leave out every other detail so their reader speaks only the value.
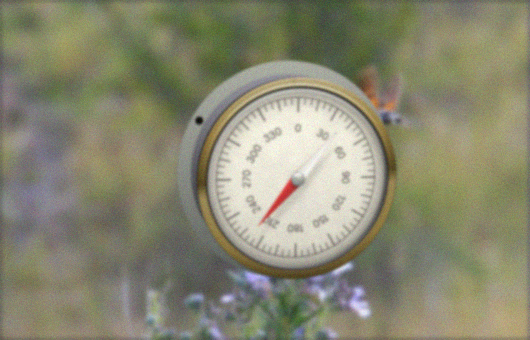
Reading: **220** °
